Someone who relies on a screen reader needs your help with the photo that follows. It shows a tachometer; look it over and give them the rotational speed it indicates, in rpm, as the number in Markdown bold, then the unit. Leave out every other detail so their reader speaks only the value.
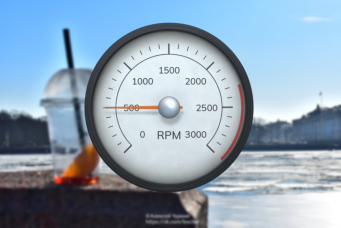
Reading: **500** rpm
